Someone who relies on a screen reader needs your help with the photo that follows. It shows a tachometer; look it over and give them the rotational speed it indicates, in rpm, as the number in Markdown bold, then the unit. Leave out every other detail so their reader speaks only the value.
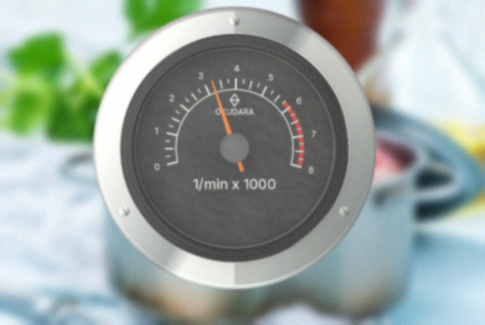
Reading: **3250** rpm
